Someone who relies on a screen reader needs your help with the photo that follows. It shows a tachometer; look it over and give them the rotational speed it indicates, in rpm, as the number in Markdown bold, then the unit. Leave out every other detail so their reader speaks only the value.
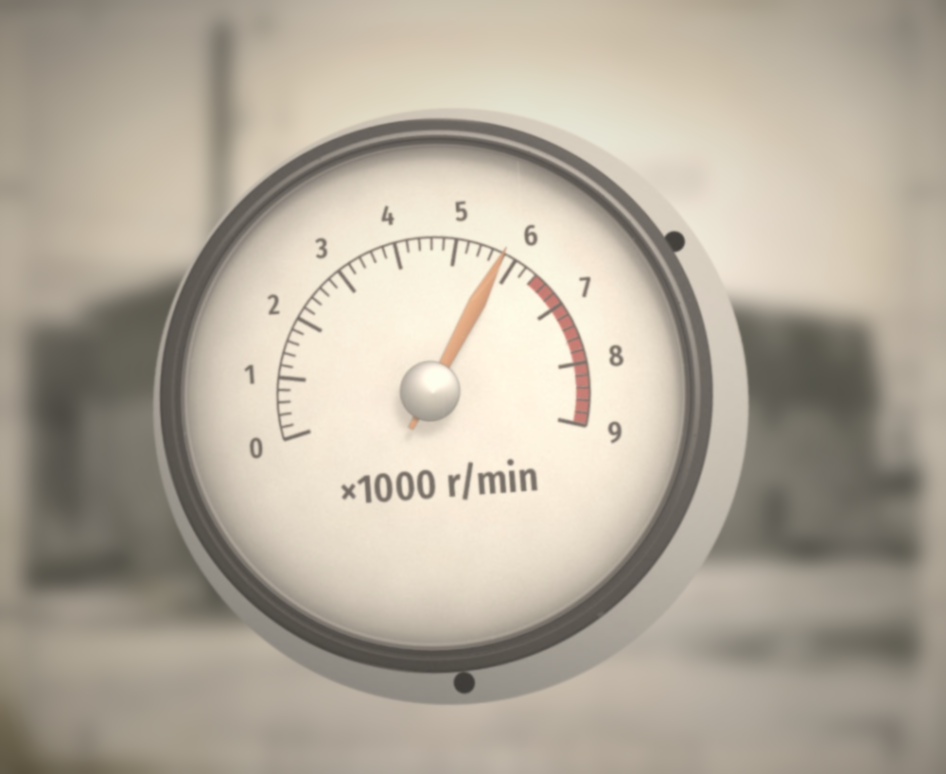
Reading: **5800** rpm
